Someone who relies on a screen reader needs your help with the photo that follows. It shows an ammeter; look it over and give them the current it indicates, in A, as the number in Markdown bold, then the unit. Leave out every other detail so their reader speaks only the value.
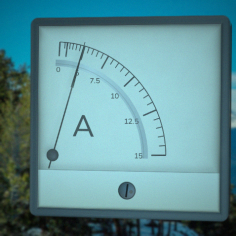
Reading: **5** A
